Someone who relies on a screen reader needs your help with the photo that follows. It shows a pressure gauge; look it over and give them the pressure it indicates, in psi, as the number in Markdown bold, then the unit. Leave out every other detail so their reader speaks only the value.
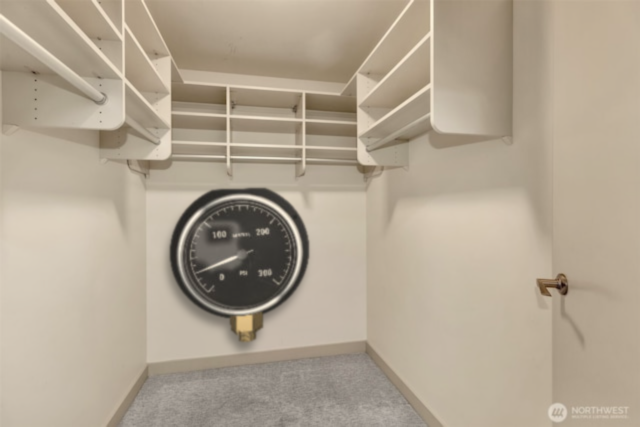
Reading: **30** psi
